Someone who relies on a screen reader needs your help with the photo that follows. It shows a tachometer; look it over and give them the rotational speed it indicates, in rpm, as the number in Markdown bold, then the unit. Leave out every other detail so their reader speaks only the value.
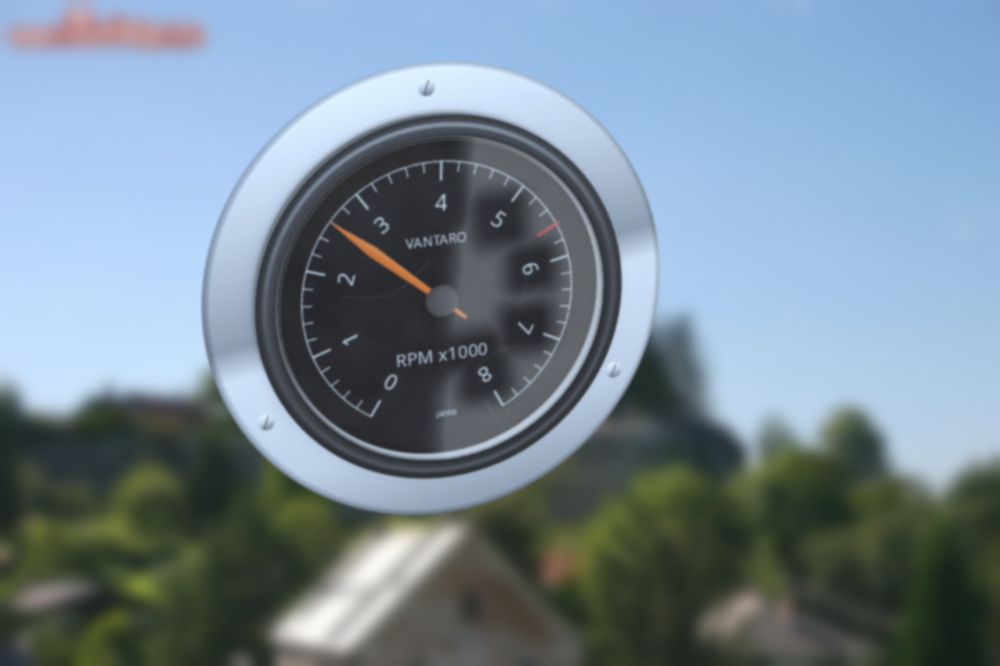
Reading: **2600** rpm
